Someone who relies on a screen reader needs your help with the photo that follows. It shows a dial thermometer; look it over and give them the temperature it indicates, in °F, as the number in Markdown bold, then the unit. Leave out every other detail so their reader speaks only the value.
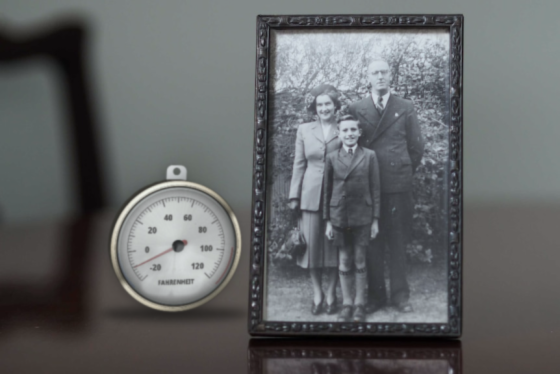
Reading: **-10** °F
